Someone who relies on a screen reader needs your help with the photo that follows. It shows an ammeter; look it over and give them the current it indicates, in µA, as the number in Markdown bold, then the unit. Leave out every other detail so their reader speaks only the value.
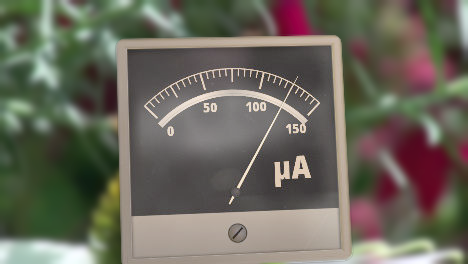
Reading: **125** µA
